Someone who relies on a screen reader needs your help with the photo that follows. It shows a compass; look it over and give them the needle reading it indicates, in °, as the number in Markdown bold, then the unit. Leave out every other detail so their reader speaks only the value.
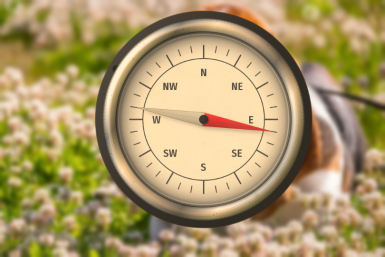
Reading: **100** °
